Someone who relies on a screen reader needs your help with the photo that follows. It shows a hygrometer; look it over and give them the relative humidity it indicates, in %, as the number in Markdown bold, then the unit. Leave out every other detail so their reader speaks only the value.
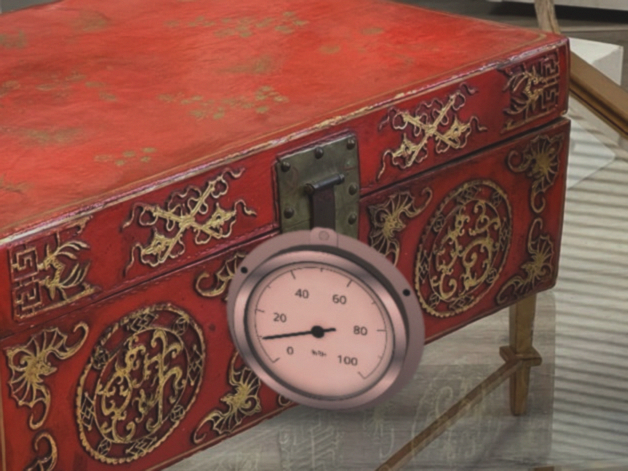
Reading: **10** %
